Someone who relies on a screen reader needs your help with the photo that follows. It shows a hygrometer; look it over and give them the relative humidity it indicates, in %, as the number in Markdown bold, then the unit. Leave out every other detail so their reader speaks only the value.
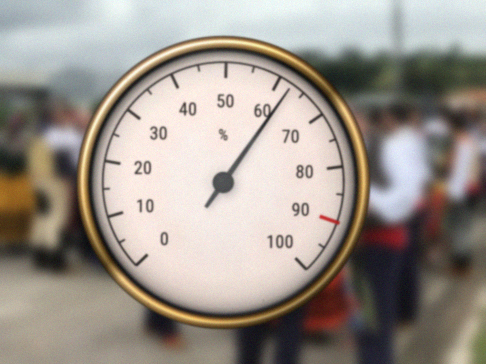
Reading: **62.5** %
